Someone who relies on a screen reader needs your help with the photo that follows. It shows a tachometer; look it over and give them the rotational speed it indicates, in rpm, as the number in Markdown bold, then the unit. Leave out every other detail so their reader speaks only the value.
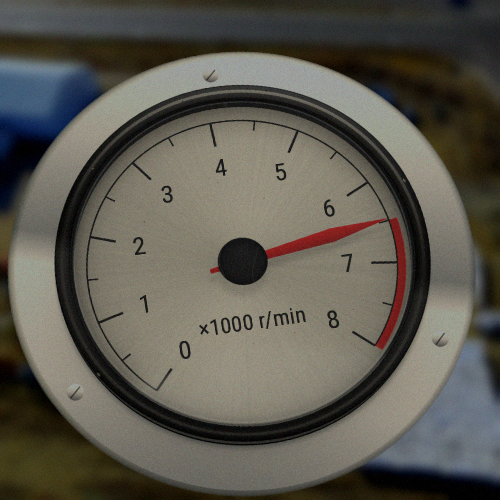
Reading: **6500** rpm
